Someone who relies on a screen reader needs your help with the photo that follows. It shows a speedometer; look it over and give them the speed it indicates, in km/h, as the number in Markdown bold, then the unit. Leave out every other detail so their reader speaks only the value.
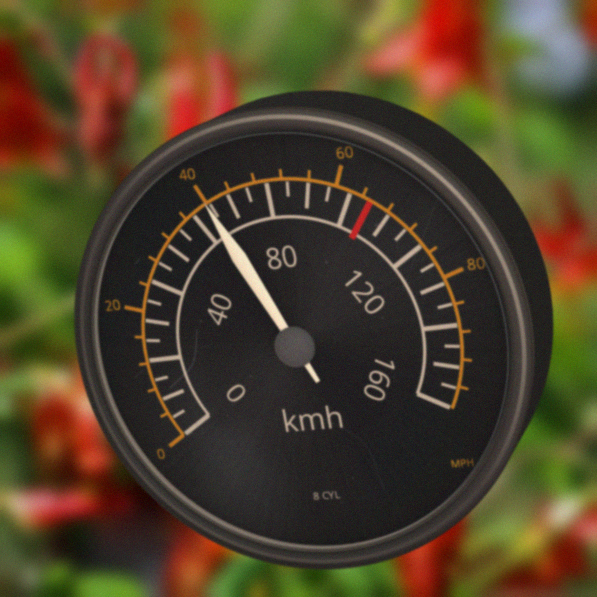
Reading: **65** km/h
